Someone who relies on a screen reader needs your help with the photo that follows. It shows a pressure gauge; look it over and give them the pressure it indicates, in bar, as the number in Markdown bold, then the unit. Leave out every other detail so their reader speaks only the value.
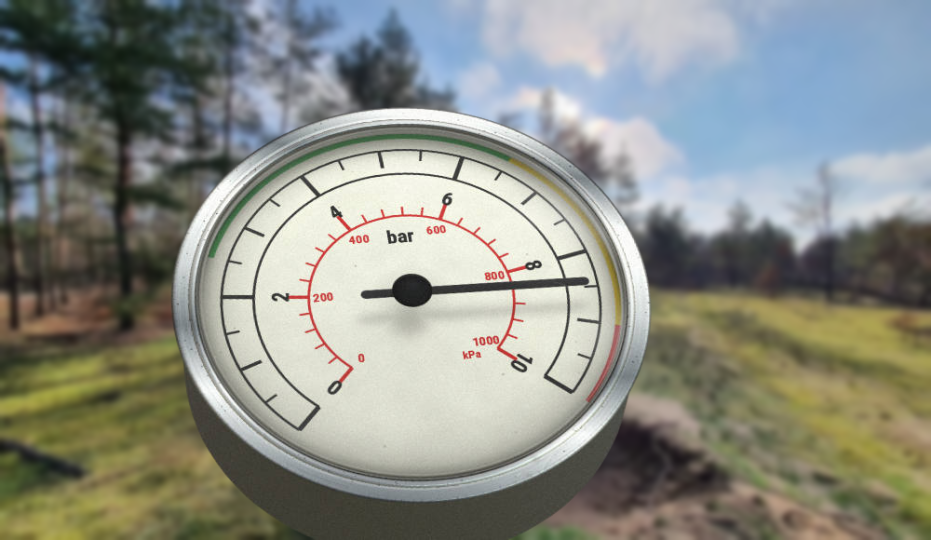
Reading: **8.5** bar
